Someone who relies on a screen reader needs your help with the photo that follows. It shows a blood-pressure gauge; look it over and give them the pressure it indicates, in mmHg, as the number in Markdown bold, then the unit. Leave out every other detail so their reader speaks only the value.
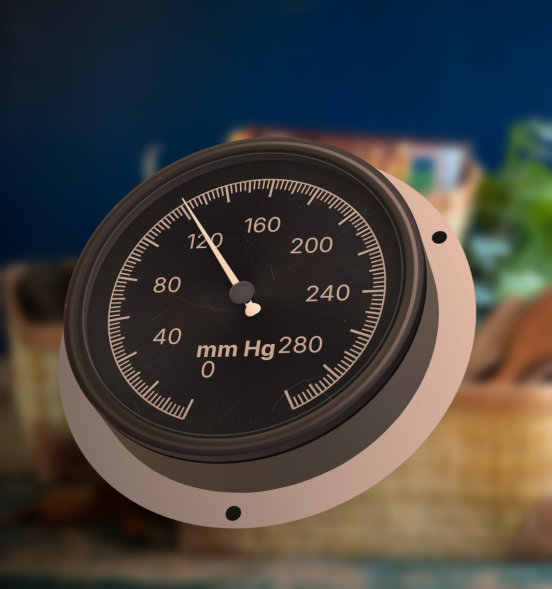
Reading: **122** mmHg
